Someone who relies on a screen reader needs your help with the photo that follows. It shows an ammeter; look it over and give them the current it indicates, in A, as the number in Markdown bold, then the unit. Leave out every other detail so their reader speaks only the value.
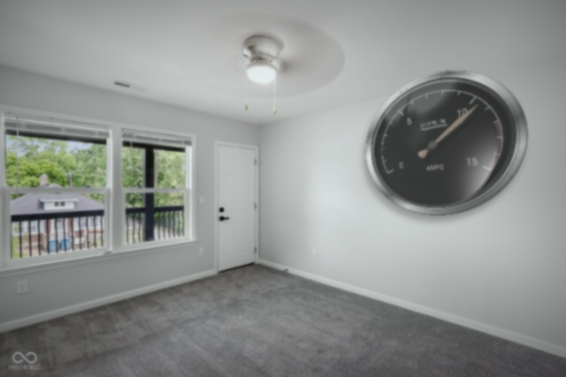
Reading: **10.5** A
